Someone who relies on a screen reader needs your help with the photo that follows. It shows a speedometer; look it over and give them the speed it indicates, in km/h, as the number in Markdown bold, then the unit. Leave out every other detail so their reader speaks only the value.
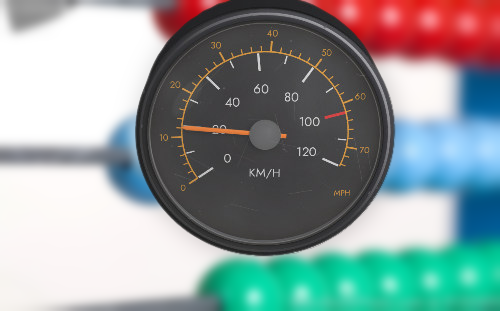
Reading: **20** km/h
